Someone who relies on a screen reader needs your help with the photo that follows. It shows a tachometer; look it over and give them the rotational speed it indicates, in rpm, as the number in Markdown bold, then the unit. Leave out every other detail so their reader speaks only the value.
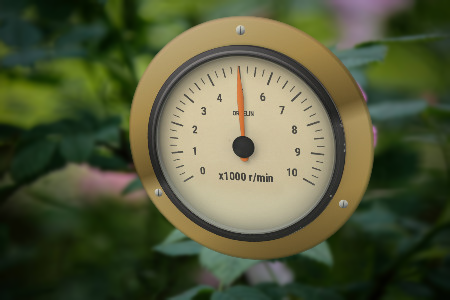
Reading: **5000** rpm
